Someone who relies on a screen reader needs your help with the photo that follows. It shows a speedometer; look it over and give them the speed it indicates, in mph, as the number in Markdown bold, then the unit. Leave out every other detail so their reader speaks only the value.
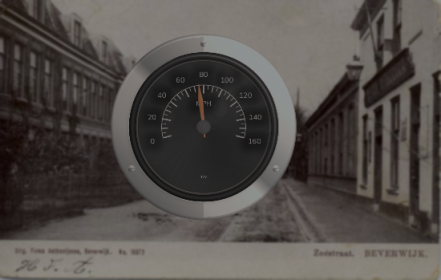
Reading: **75** mph
